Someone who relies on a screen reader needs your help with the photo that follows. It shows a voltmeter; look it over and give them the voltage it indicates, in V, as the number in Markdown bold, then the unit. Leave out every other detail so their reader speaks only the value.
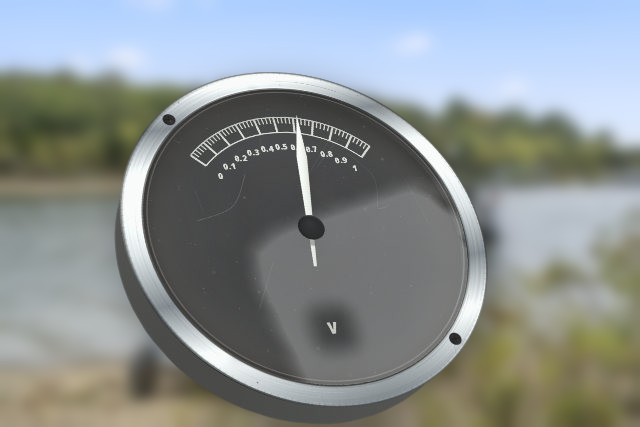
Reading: **0.6** V
